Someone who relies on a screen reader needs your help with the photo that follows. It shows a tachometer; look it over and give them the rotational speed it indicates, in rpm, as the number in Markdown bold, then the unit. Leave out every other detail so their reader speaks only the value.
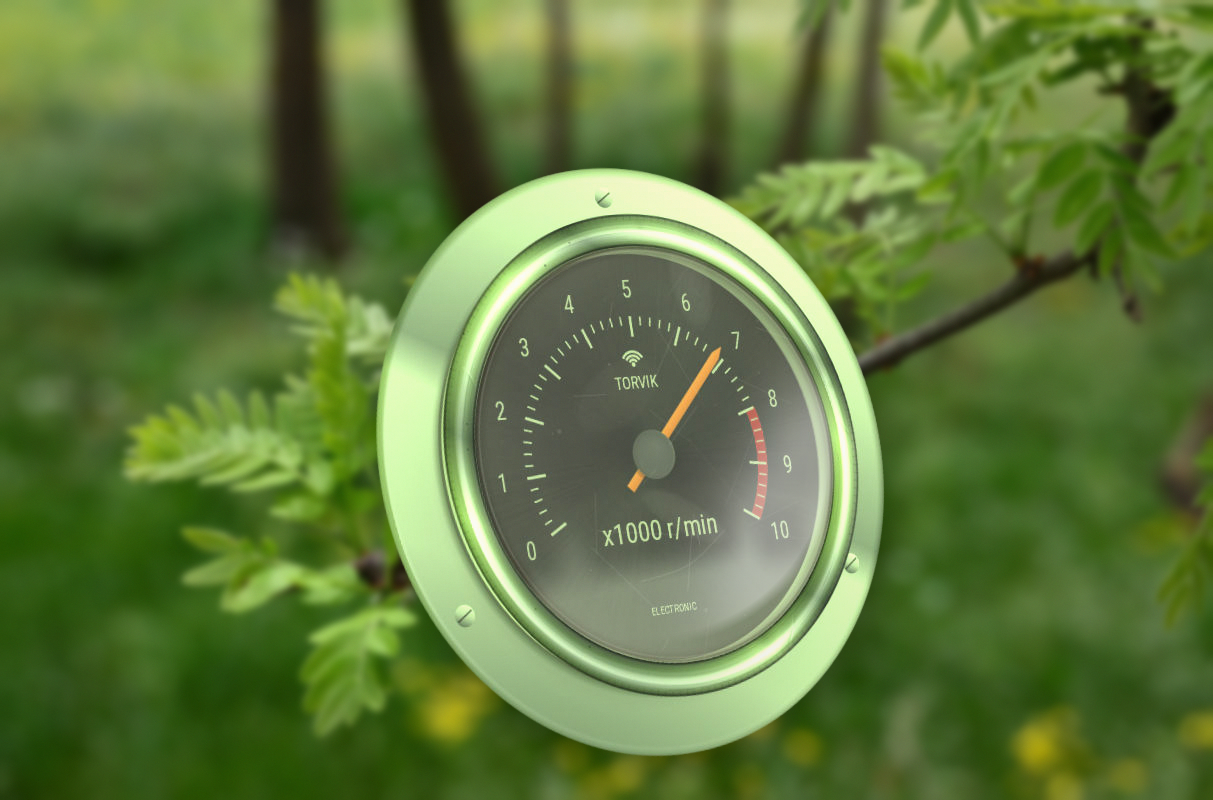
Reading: **6800** rpm
